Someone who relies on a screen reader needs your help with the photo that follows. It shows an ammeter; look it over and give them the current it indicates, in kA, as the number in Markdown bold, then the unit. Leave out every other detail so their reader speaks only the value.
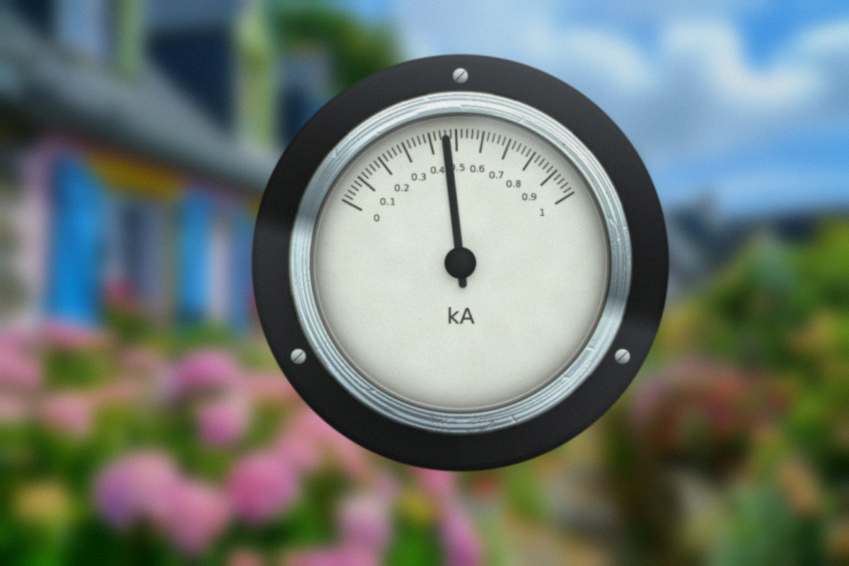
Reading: **0.46** kA
